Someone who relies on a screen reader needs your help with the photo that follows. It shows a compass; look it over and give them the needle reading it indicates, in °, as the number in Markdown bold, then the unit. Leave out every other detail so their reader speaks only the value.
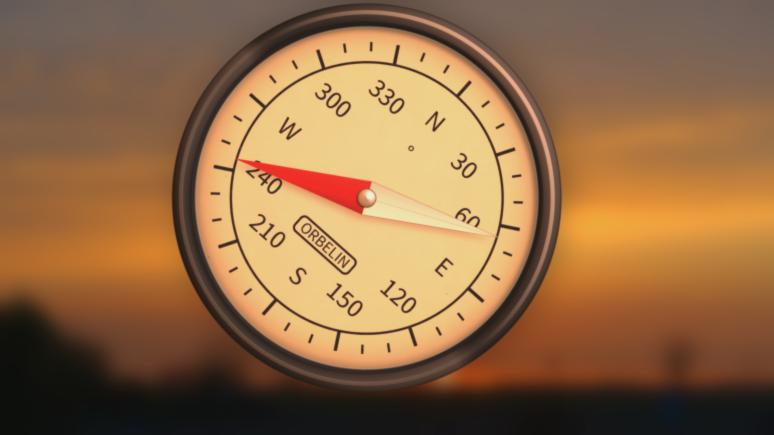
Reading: **245** °
